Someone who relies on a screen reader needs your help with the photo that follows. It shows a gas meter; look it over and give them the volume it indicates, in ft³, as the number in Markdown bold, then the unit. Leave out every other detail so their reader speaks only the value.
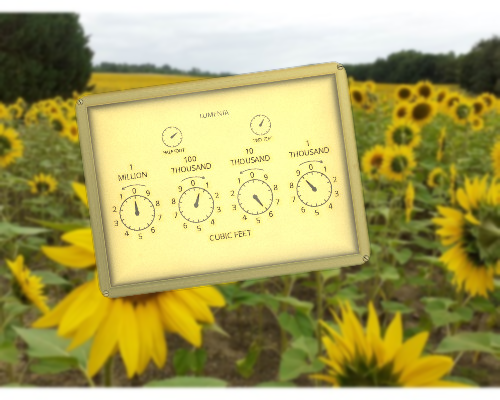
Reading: **5900** ft³
